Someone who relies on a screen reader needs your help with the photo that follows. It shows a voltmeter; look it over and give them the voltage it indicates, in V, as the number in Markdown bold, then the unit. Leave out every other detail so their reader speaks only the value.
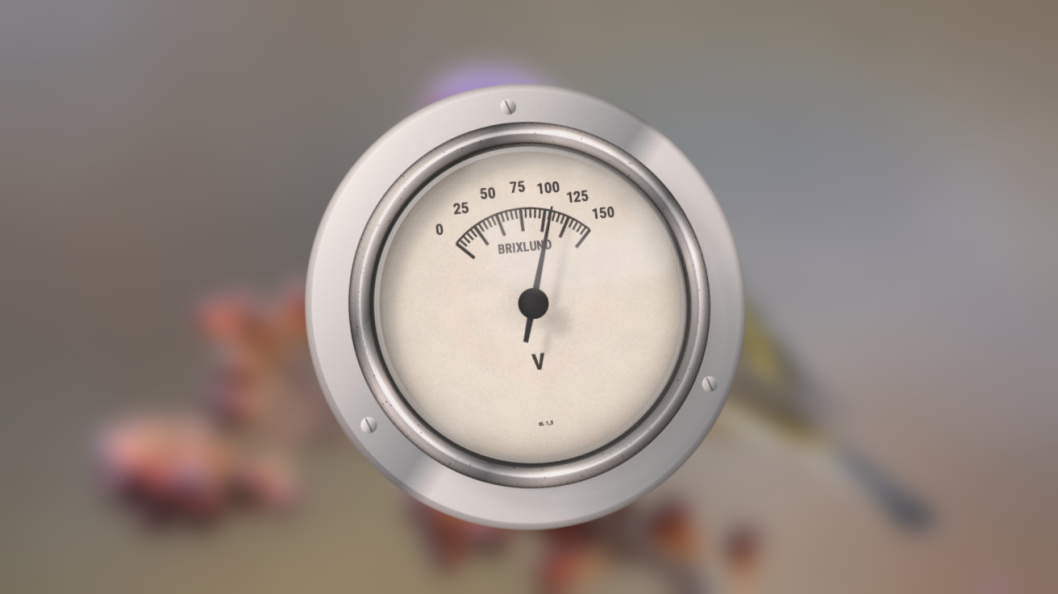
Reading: **105** V
